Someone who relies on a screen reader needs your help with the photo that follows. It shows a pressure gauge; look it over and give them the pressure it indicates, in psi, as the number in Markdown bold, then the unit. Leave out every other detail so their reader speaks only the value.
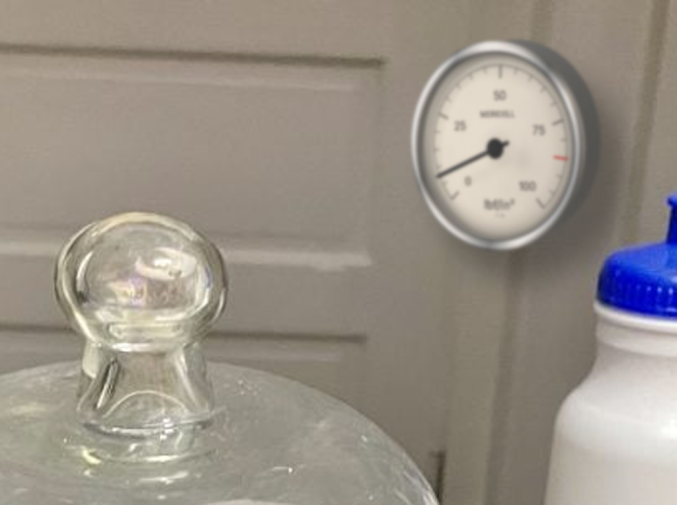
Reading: **7.5** psi
